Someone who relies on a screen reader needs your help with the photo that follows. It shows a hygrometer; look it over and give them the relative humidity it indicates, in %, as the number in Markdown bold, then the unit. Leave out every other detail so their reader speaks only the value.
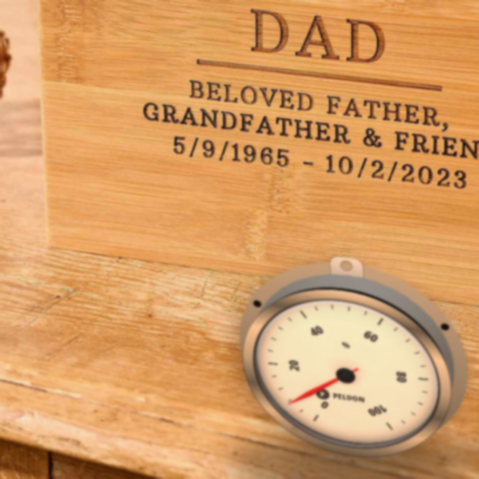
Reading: **8** %
